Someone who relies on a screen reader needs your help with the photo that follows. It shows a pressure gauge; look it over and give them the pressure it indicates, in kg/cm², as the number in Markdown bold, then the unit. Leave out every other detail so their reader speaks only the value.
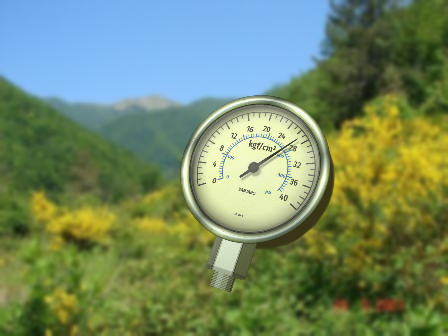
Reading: **27** kg/cm²
